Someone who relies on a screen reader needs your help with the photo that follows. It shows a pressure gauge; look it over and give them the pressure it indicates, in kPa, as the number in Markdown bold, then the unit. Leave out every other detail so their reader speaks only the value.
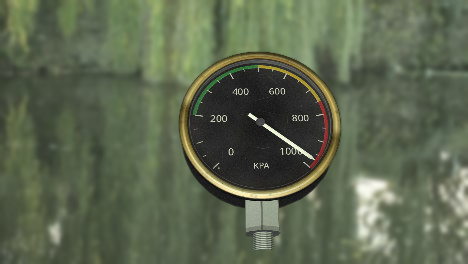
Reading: **975** kPa
